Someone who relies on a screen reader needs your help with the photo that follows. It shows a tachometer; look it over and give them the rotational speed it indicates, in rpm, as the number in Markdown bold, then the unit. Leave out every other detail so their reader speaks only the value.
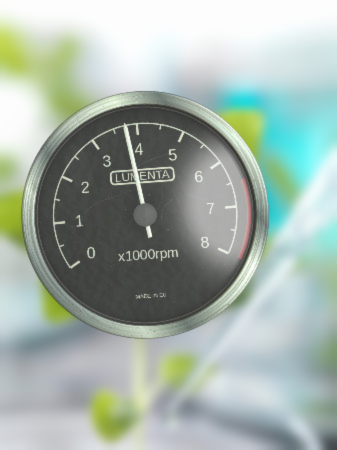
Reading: **3750** rpm
